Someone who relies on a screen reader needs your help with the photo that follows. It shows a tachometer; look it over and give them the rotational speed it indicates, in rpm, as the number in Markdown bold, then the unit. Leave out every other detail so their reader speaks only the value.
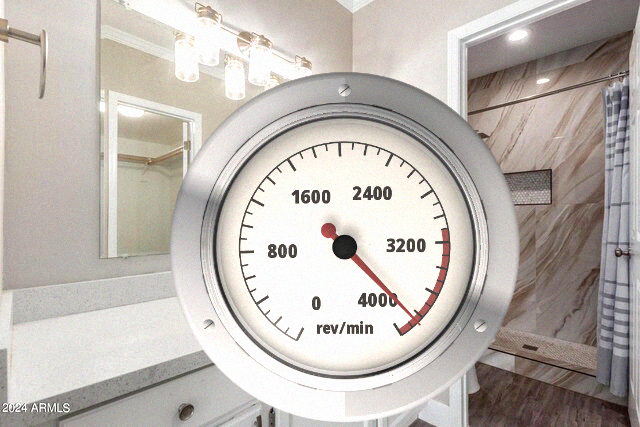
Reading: **3850** rpm
